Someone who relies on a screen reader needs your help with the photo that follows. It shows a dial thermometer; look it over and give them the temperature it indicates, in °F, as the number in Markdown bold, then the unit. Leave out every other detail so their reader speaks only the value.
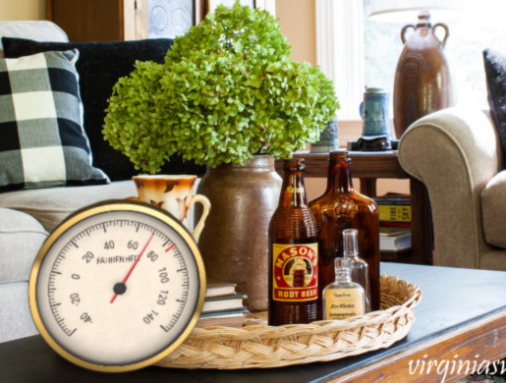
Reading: **70** °F
